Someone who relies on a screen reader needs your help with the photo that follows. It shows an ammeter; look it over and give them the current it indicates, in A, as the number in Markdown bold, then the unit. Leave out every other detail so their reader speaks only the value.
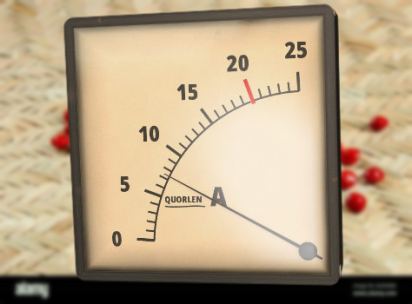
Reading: **7.5** A
